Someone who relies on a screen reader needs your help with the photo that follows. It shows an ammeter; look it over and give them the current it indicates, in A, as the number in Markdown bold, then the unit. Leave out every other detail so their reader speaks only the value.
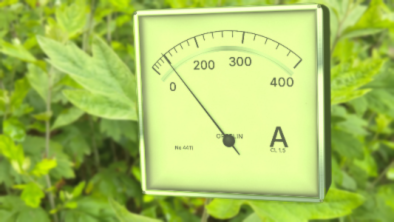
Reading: **100** A
